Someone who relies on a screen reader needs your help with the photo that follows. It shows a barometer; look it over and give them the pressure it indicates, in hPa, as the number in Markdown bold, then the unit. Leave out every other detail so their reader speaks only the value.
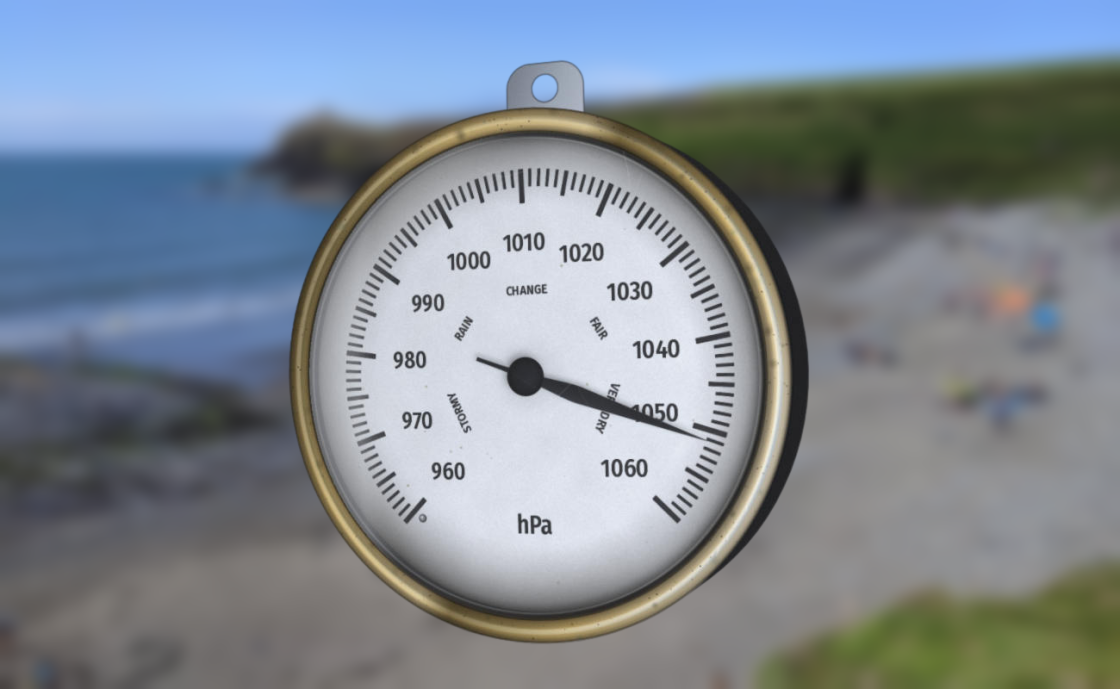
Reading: **1051** hPa
